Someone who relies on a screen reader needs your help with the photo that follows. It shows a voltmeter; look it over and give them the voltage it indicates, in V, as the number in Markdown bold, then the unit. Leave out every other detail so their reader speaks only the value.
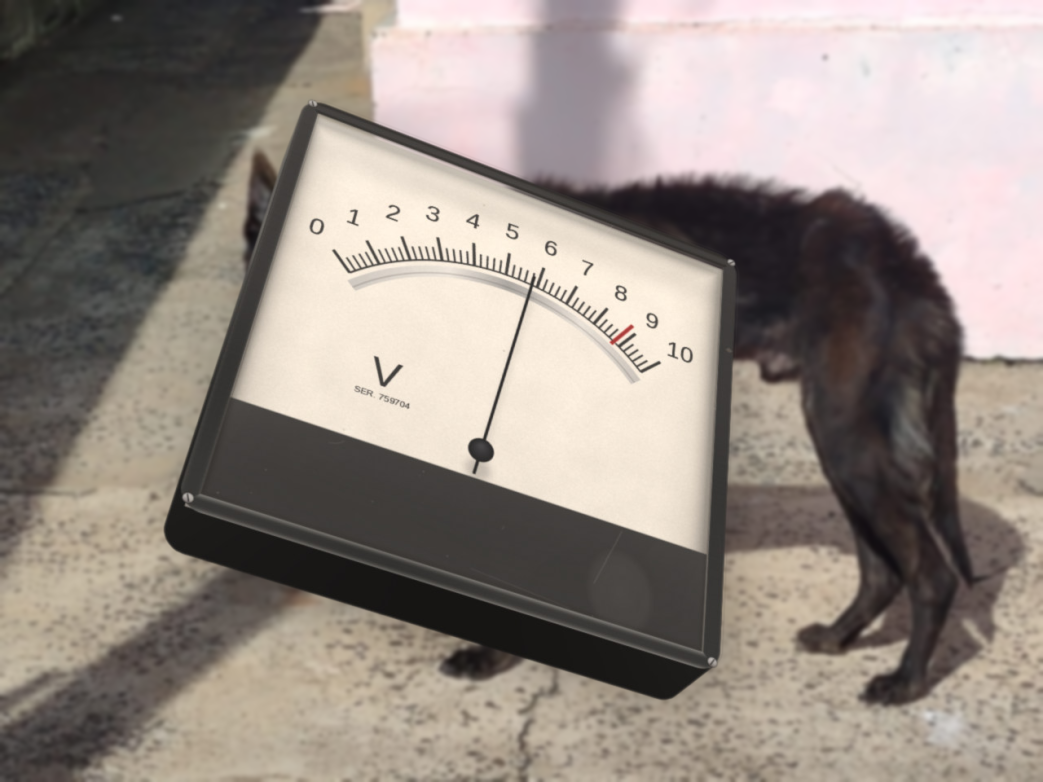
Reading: **5.8** V
